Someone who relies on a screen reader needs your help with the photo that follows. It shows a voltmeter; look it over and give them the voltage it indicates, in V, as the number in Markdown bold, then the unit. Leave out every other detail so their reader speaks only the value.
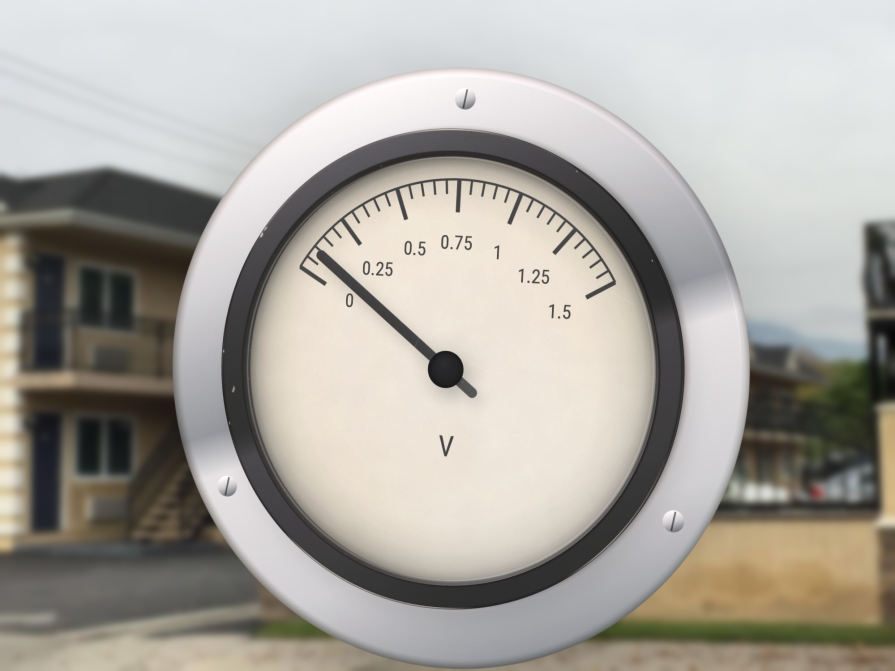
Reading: **0.1** V
